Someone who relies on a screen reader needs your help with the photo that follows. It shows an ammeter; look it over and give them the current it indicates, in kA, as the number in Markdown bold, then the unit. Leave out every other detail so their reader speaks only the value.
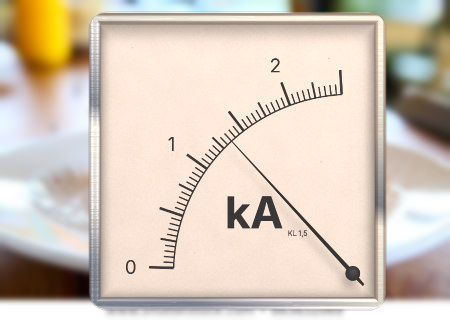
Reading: **1.35** kA
